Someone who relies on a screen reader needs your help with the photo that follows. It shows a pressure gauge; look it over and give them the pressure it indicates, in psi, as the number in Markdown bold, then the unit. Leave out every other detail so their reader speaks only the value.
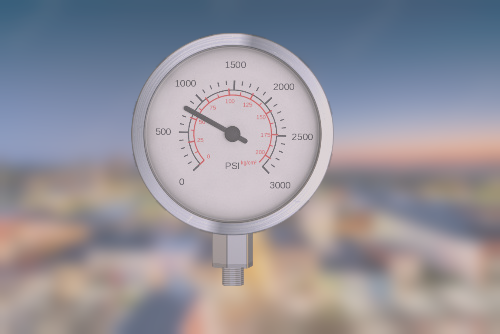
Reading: **800** psi
